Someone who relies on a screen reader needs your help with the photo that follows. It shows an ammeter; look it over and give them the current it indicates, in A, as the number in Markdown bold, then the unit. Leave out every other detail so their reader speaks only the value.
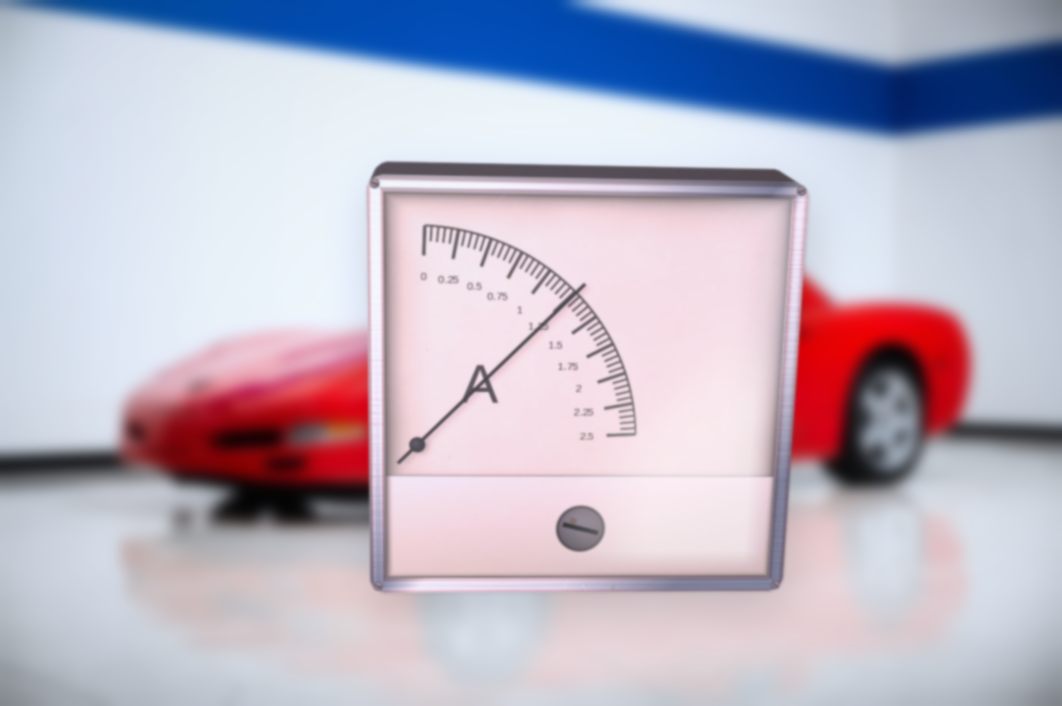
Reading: **1.25** A
